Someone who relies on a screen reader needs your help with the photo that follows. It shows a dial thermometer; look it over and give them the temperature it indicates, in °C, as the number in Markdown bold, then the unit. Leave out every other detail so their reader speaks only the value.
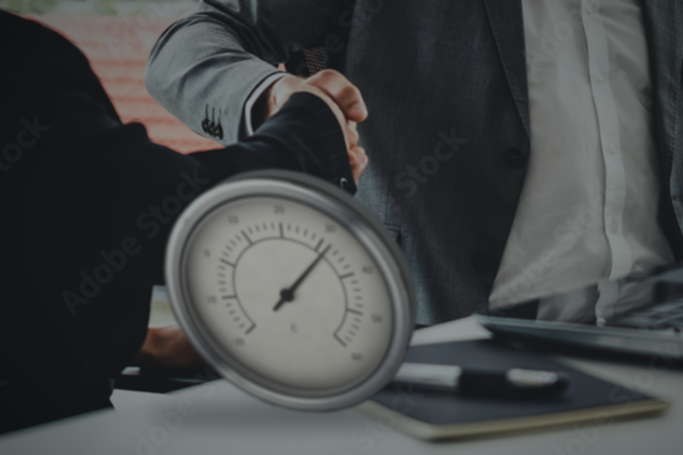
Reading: **32** °C
